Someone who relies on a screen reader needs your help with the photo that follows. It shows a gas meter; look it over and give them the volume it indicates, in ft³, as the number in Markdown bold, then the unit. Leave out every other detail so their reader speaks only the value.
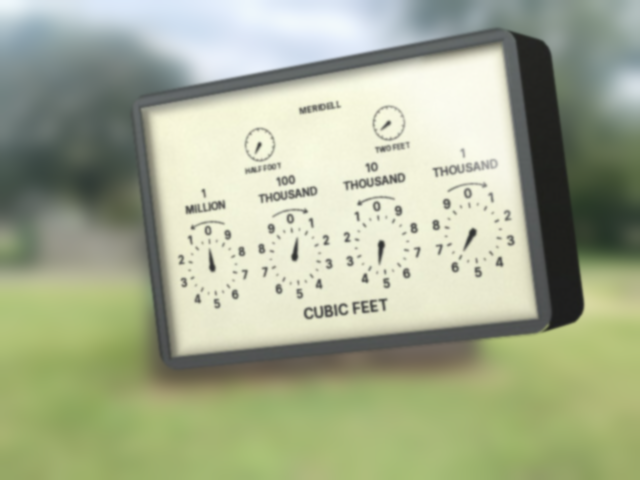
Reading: **4600** ft³
